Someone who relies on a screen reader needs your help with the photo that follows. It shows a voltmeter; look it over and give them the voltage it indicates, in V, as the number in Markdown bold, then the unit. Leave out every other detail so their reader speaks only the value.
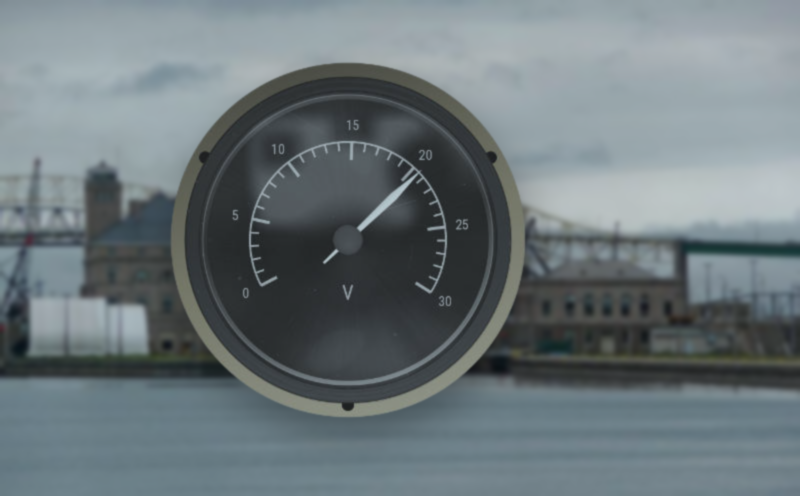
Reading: **20.5** V
